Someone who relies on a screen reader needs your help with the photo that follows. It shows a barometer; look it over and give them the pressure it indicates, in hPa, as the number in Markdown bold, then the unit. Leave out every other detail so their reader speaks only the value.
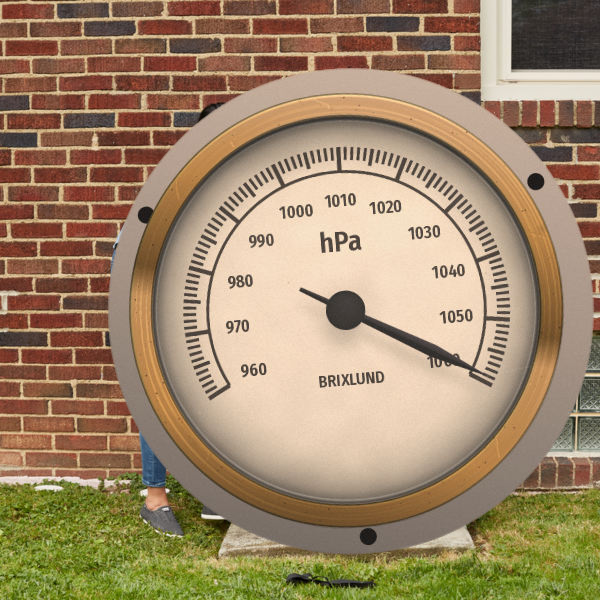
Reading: **1059** hPa
